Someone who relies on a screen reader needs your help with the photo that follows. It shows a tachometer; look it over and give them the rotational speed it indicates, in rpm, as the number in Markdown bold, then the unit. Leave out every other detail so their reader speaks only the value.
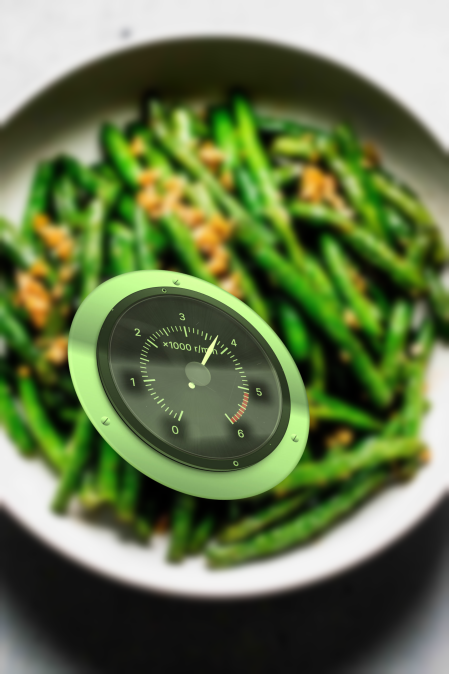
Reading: **3700** rpm
